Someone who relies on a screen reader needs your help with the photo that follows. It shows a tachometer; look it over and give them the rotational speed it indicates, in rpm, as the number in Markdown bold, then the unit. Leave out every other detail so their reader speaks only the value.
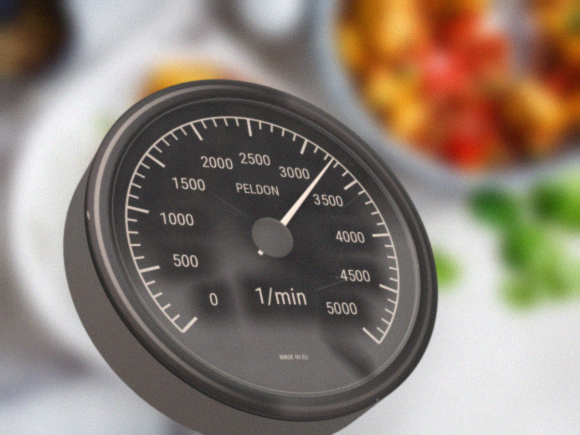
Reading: **3250** rpm
